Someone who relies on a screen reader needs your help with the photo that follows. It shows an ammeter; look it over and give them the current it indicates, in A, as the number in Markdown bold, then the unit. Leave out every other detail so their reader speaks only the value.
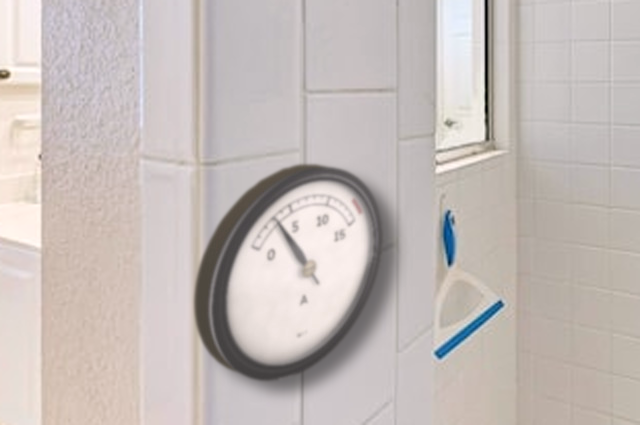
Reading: **3** A
